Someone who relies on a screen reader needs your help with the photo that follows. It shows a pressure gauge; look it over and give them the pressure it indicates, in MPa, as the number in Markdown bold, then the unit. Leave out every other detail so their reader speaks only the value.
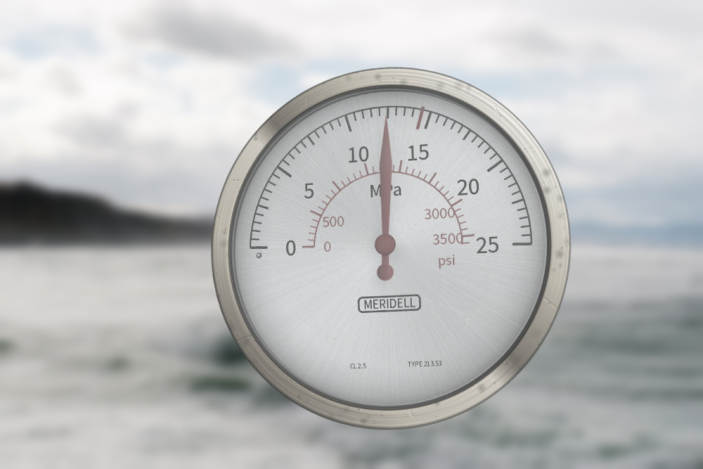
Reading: **12.5** MPa
